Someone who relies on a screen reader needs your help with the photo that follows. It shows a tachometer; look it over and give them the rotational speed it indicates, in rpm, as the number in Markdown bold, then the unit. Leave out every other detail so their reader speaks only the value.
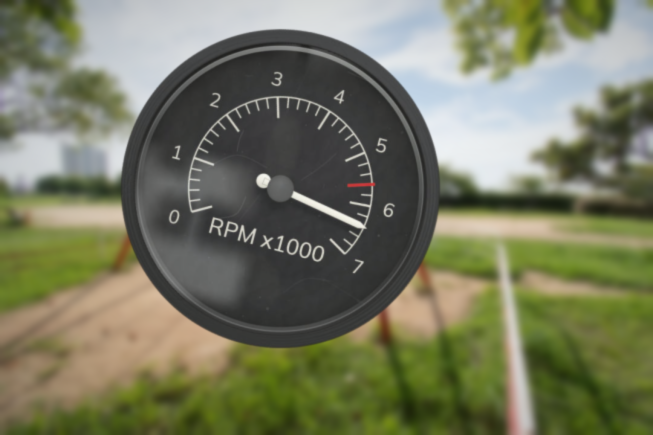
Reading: **6400** rpm
